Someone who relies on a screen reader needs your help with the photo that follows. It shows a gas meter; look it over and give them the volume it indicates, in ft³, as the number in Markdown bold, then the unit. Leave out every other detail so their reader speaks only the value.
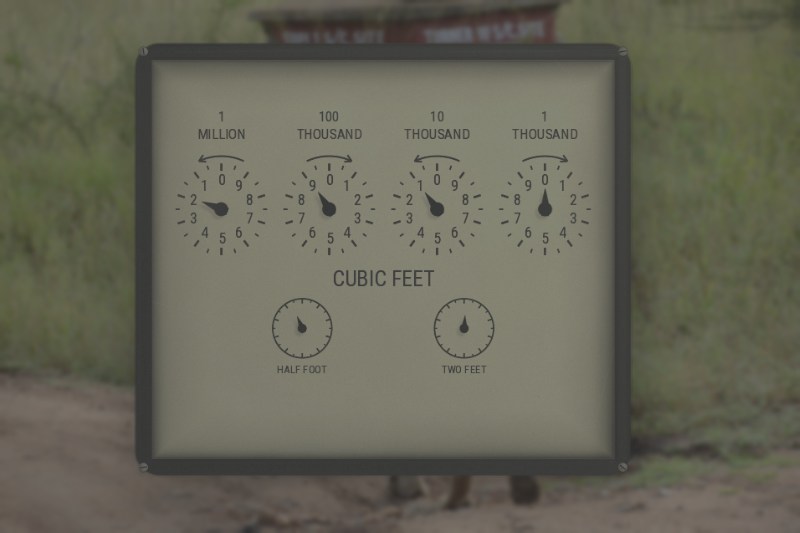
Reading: **191000** ft³
